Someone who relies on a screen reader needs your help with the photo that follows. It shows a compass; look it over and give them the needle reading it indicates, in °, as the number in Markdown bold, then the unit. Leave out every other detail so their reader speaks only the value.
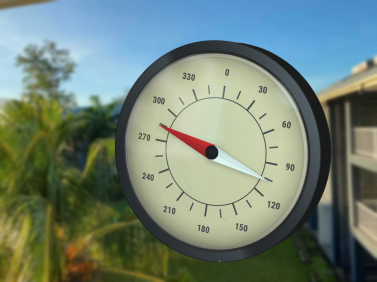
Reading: **285** °
